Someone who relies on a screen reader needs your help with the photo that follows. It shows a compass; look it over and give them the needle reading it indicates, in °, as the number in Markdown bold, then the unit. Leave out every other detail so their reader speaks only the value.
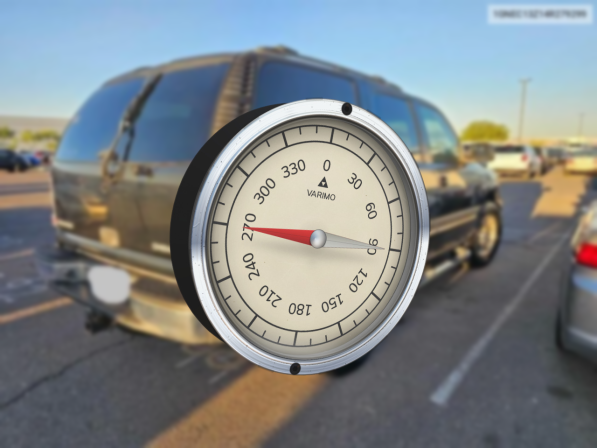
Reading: **270** °
